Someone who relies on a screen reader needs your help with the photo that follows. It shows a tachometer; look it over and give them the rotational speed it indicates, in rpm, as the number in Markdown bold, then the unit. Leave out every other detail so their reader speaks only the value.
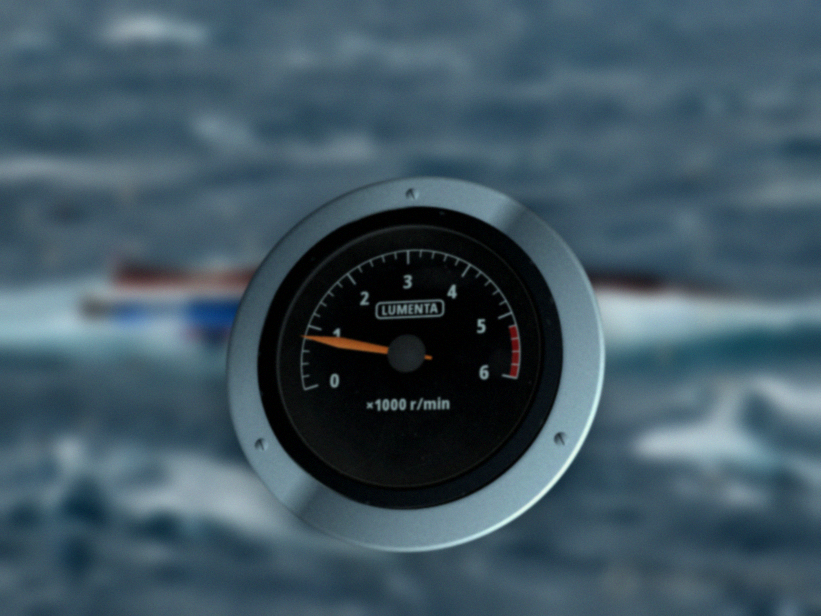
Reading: **800** rpm
